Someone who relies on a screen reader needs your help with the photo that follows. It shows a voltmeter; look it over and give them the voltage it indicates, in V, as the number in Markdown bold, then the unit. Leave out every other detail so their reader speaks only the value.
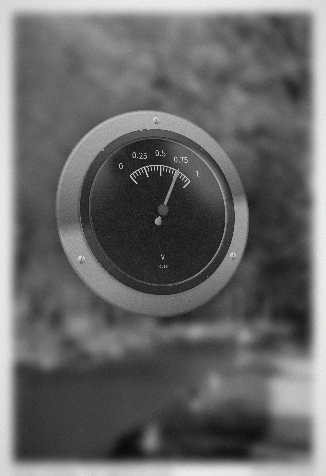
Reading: **0.75** V
